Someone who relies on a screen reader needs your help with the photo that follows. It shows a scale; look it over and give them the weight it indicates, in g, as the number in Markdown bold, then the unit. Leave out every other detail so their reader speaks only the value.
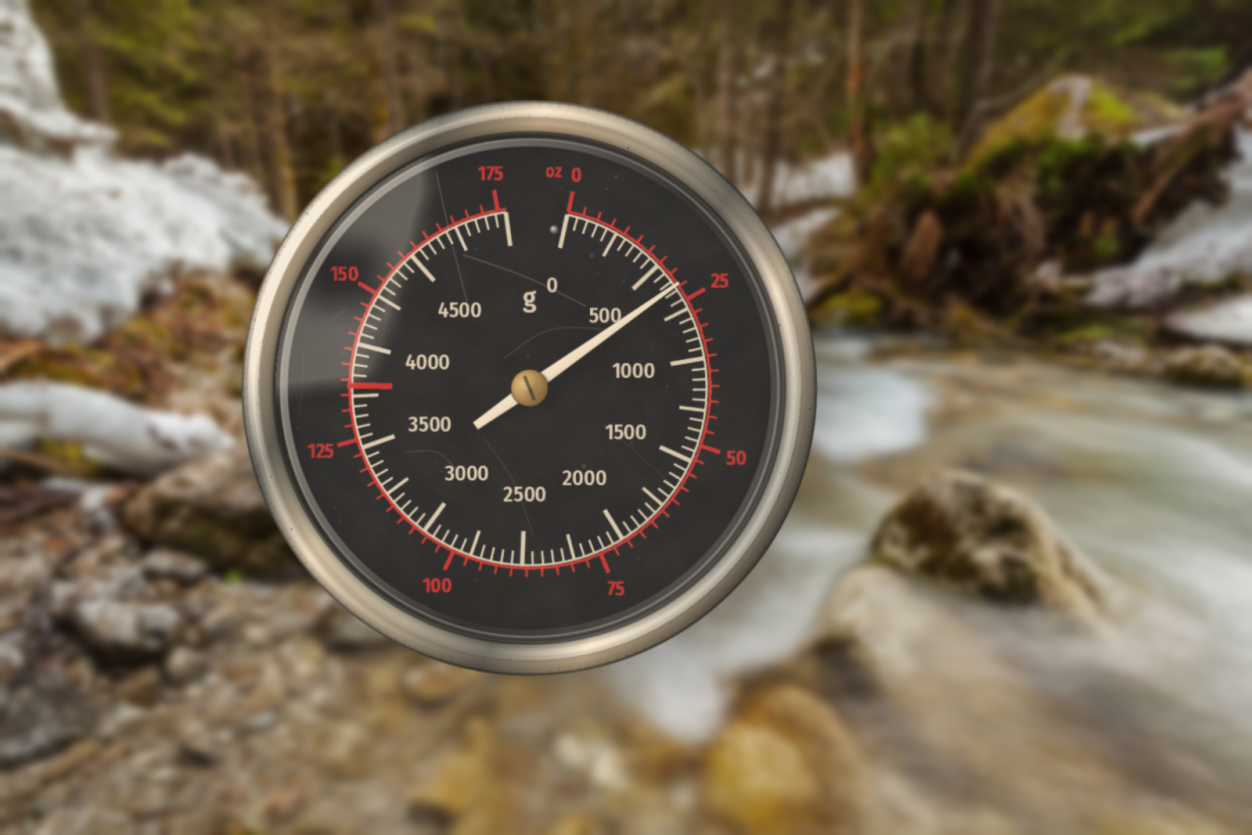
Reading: **625** g
